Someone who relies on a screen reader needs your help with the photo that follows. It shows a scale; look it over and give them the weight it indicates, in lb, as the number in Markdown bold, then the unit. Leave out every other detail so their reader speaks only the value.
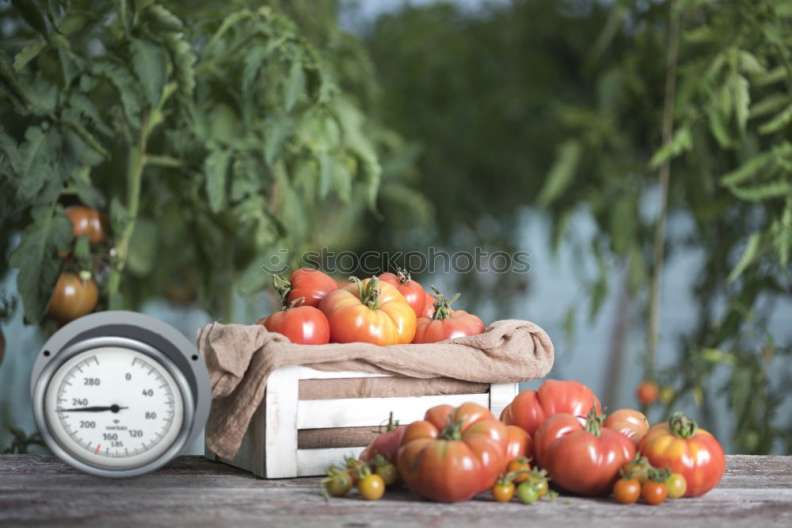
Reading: **230** lb
